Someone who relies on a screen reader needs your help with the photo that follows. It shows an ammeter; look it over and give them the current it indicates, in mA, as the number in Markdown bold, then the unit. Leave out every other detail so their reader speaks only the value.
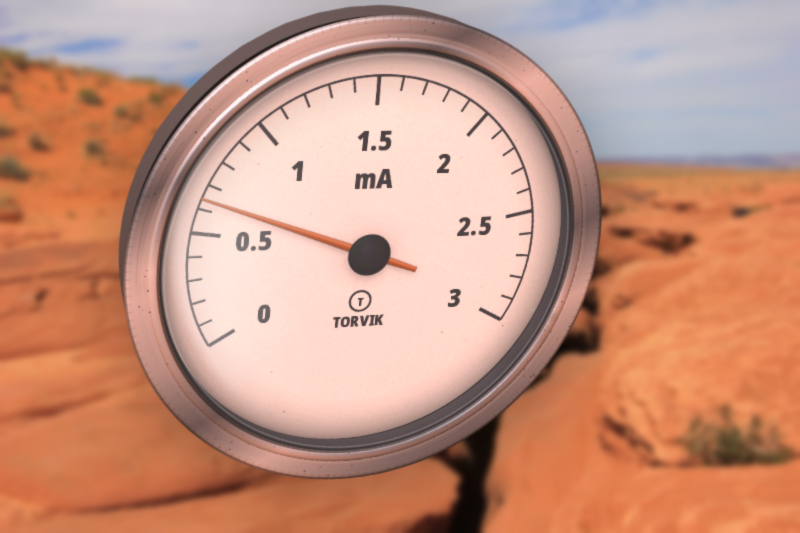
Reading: **0.65** mA
